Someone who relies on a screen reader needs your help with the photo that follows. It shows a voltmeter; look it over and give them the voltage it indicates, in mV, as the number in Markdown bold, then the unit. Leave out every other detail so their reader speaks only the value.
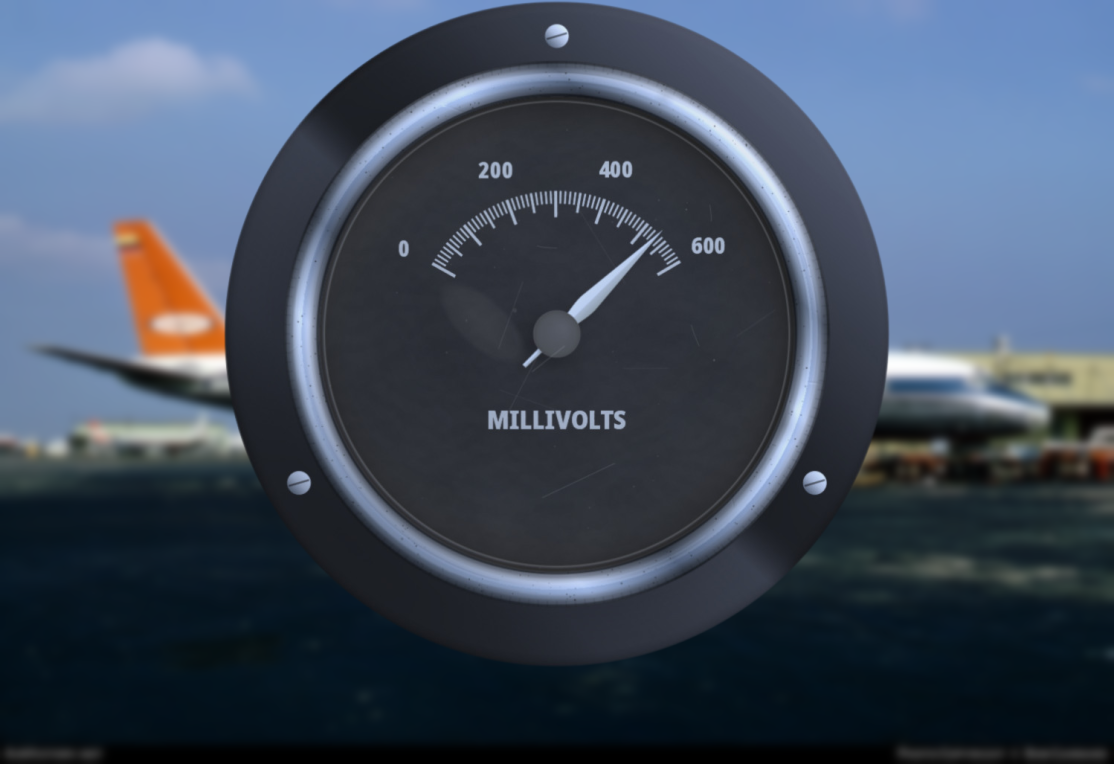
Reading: **530** mV
